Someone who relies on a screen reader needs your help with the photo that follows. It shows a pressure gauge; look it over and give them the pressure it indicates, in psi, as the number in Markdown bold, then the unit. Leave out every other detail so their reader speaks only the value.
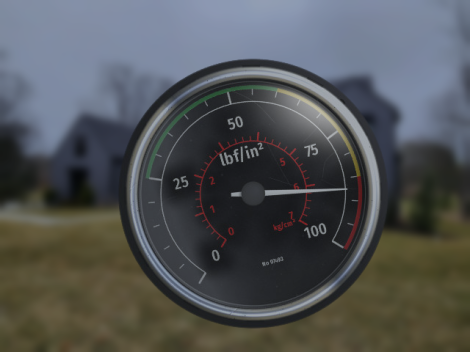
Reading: **87.5** psi
